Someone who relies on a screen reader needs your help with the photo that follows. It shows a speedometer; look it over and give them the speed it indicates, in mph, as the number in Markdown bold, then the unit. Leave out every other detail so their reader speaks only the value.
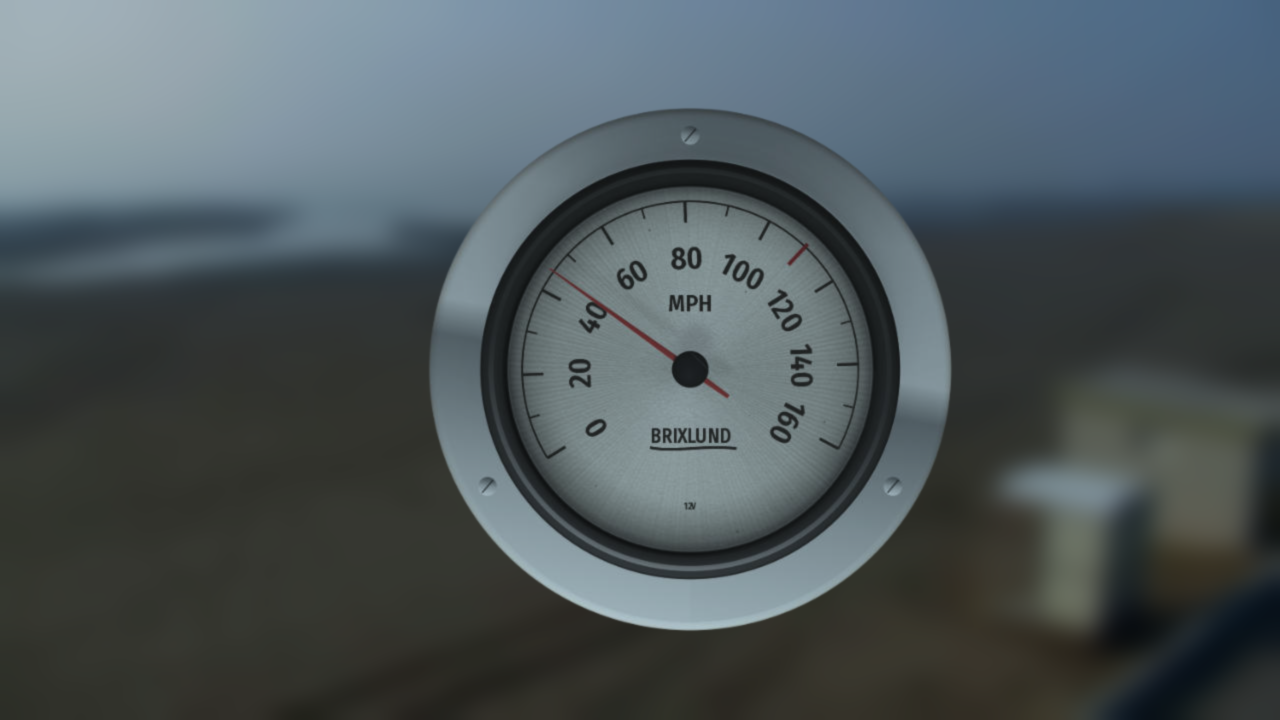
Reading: **45** mph
